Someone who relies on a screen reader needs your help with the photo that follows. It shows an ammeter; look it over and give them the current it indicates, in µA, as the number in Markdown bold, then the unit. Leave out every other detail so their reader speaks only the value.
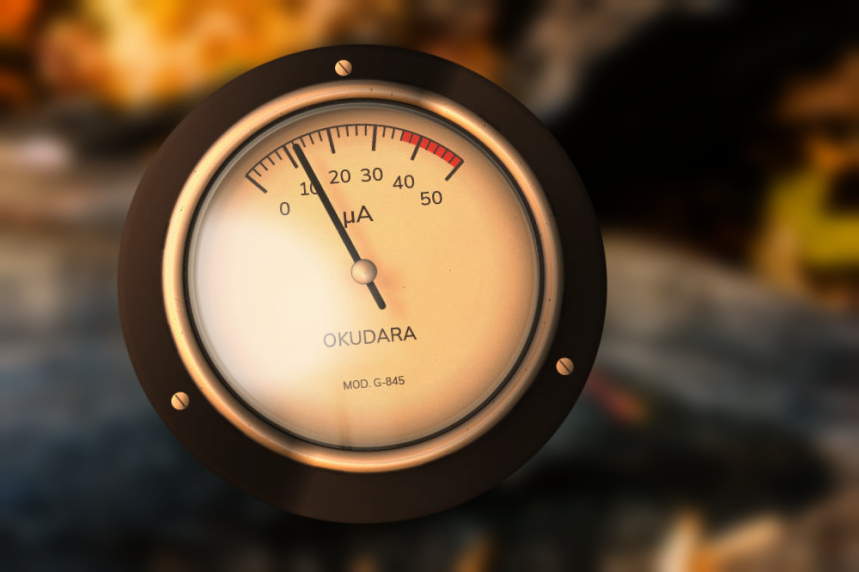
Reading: **12** µA
